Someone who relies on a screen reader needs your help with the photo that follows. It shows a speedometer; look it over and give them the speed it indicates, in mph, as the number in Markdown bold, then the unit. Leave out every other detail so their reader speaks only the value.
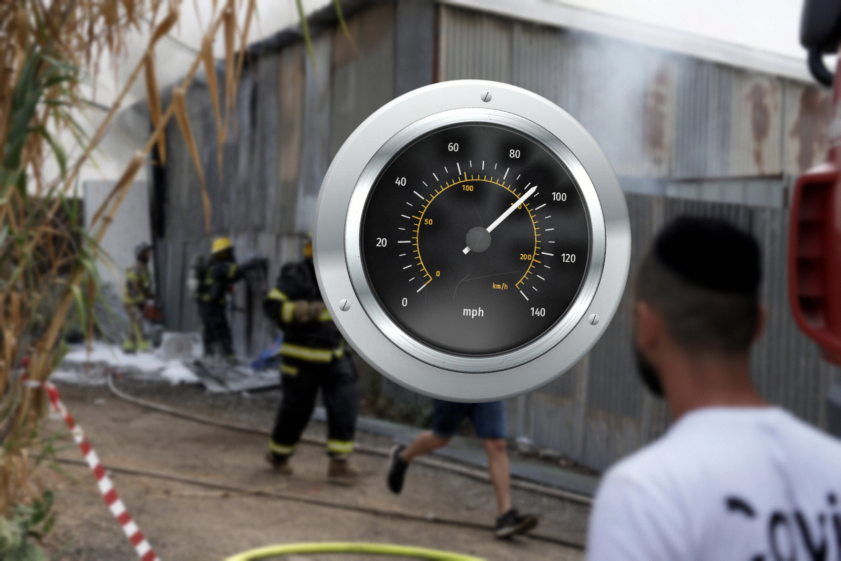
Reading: **92.5** mph
